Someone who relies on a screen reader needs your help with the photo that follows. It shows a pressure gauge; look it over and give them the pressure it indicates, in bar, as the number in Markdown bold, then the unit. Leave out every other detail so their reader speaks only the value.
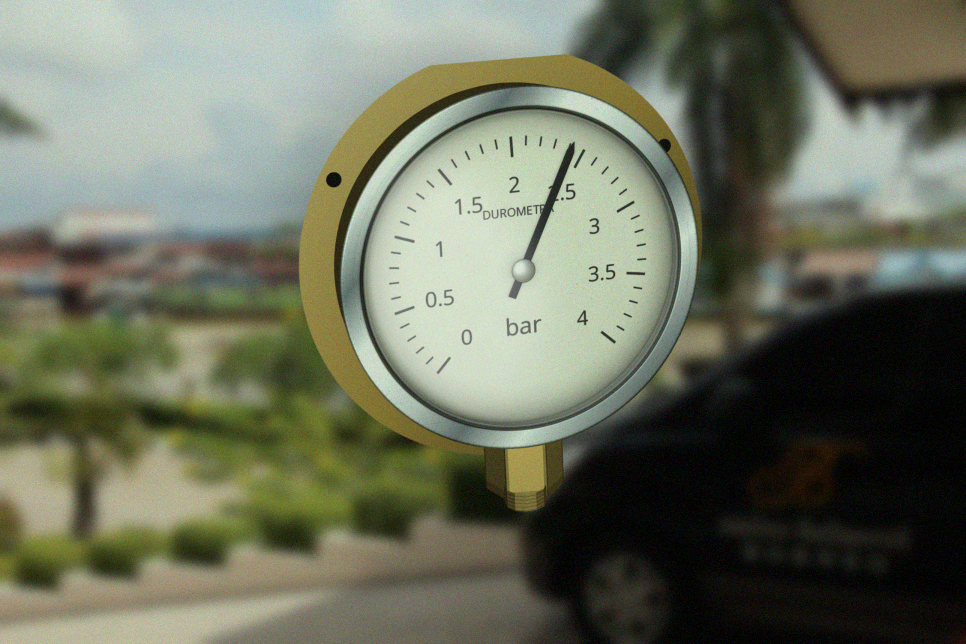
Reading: **2.4** bar
